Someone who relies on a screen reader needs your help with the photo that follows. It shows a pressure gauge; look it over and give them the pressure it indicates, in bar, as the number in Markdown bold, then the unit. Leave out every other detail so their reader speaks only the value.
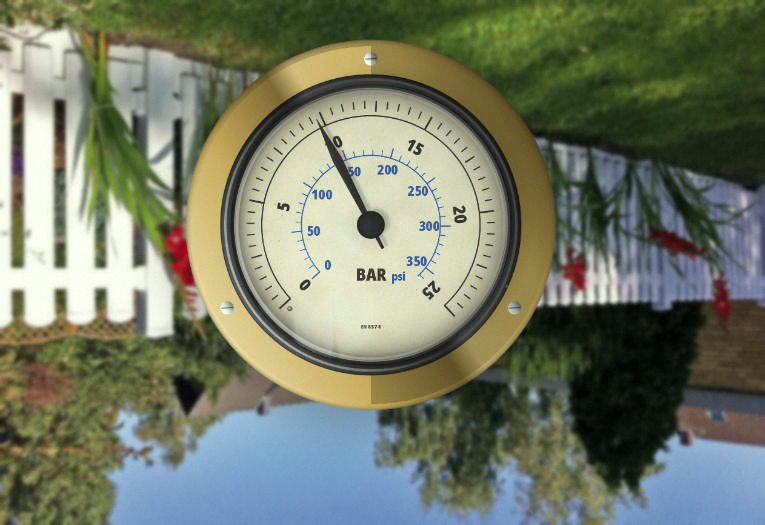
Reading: **9.75** bar
